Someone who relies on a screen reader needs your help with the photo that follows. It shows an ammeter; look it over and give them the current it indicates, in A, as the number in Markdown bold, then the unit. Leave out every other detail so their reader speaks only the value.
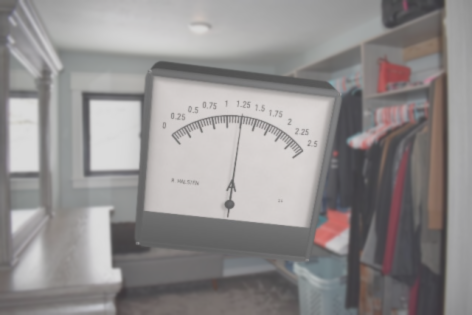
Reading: **1.25** A
